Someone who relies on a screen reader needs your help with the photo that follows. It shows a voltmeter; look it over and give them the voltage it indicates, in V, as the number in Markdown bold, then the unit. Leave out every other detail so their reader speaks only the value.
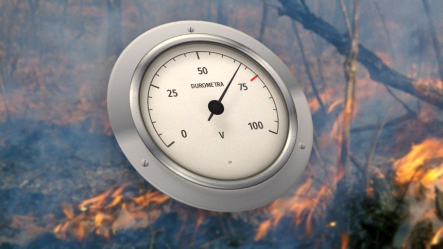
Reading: **67.5** V
